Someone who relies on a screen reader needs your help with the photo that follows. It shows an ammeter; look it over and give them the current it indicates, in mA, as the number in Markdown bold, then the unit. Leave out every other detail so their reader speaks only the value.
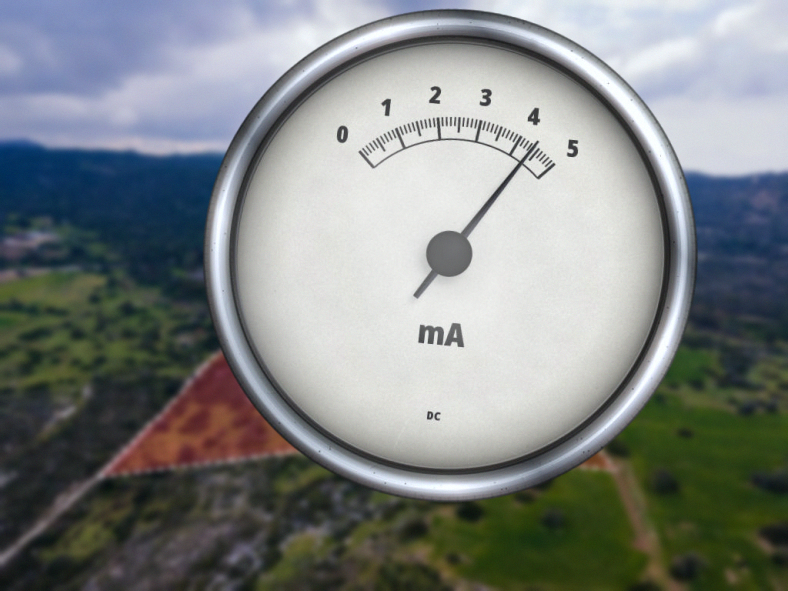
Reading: **4.4** mA
